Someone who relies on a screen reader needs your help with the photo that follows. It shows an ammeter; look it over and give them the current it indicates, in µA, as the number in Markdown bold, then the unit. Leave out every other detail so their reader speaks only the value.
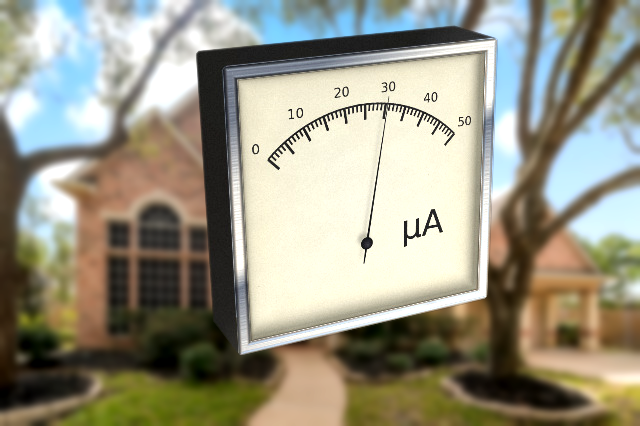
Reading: **30** µA
